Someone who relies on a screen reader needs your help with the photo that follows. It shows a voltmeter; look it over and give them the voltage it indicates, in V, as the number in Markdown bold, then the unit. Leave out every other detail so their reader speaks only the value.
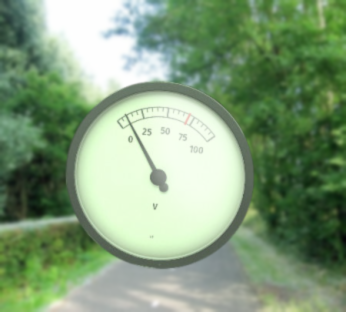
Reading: **10** V
